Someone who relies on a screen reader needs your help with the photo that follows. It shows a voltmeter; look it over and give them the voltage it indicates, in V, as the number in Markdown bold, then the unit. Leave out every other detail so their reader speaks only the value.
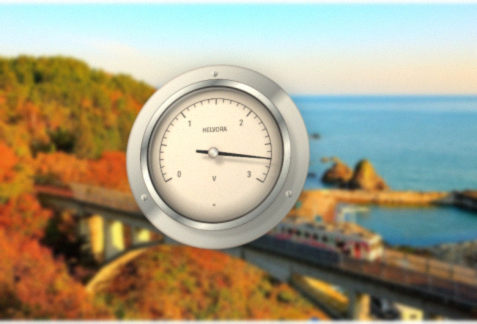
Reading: **2.7** V
